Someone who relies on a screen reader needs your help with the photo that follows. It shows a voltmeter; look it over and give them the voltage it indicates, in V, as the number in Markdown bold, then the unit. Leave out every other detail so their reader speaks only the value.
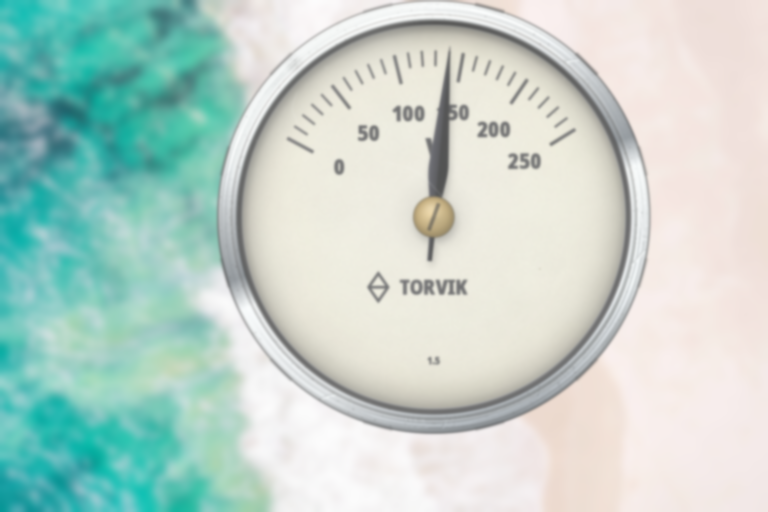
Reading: **140** V
